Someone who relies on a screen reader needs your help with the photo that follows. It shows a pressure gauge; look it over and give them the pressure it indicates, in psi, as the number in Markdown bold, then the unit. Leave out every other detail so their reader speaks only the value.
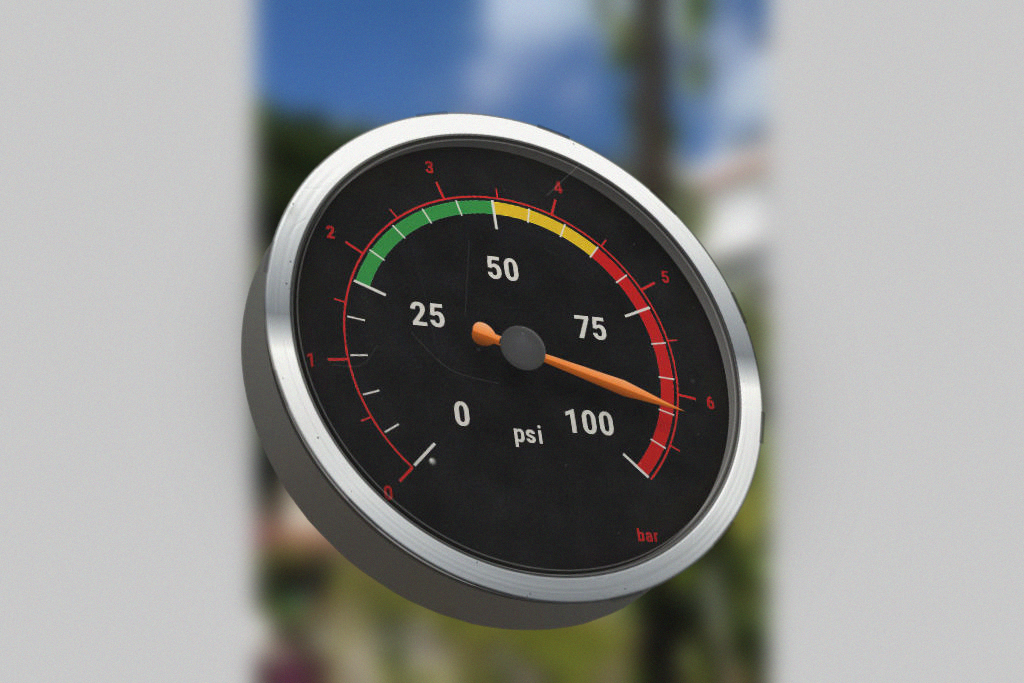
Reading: **90** psi
